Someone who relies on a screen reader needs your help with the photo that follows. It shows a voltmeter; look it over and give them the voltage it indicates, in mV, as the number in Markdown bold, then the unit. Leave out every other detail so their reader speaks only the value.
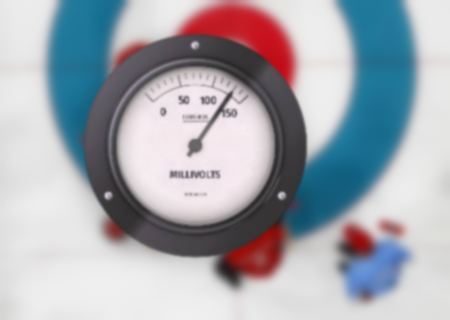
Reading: **130** mV
